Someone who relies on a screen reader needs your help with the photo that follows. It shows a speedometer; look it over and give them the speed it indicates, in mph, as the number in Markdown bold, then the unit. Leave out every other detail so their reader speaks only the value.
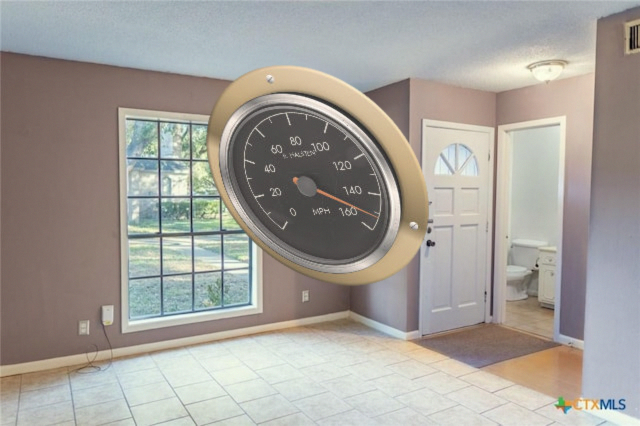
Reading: **150** mph
